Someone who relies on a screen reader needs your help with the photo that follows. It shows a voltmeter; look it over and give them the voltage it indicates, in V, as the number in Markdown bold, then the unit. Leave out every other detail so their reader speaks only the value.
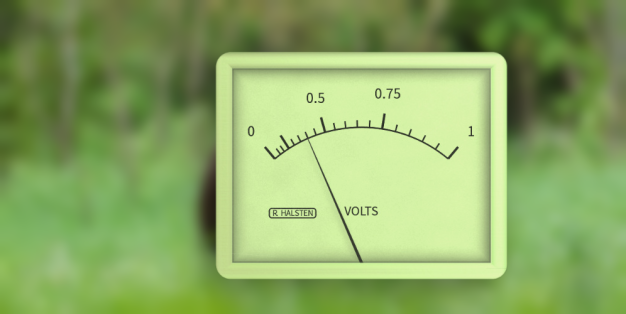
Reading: **0.4** V
